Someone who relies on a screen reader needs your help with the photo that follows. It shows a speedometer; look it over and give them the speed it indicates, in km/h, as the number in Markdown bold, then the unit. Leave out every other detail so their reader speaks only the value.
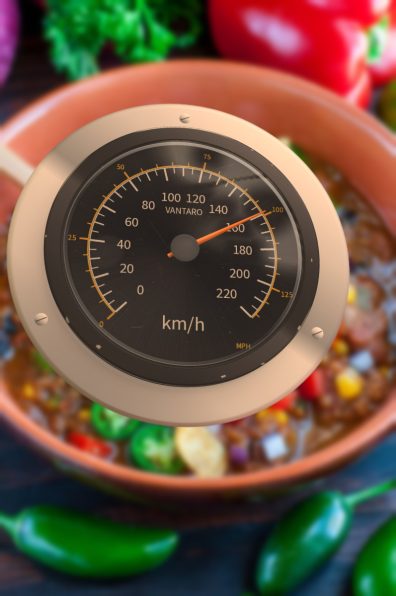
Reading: **160** km/h
